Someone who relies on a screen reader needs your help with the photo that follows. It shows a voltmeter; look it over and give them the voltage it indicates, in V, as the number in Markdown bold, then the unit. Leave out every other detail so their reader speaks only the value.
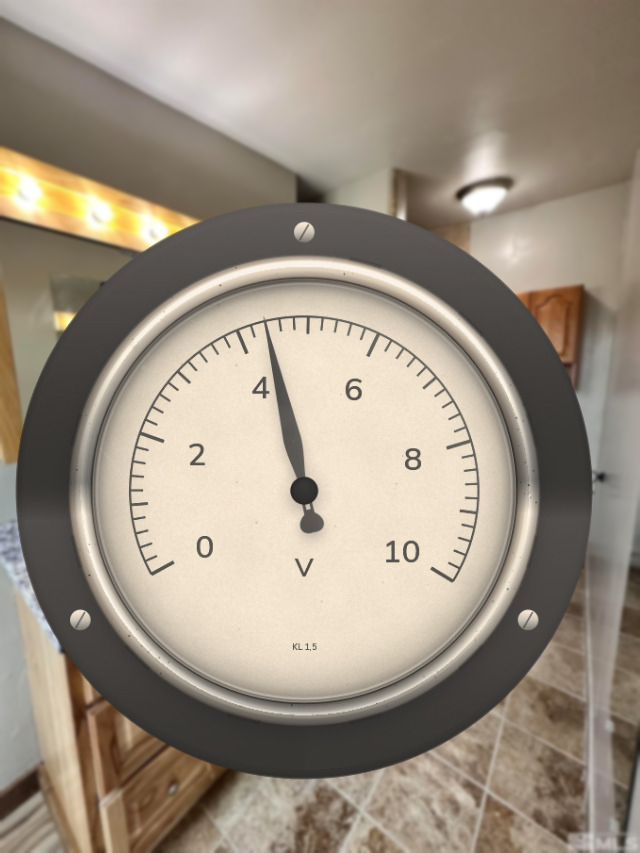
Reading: **4.4** V
